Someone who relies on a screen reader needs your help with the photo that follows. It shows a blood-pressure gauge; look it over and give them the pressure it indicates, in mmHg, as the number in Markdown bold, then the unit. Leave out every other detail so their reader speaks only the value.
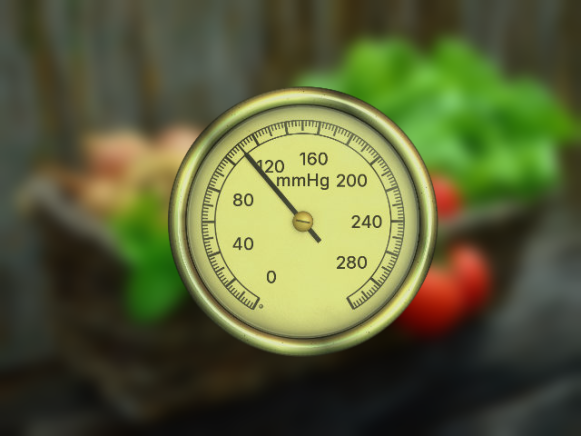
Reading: **110** mmHg
